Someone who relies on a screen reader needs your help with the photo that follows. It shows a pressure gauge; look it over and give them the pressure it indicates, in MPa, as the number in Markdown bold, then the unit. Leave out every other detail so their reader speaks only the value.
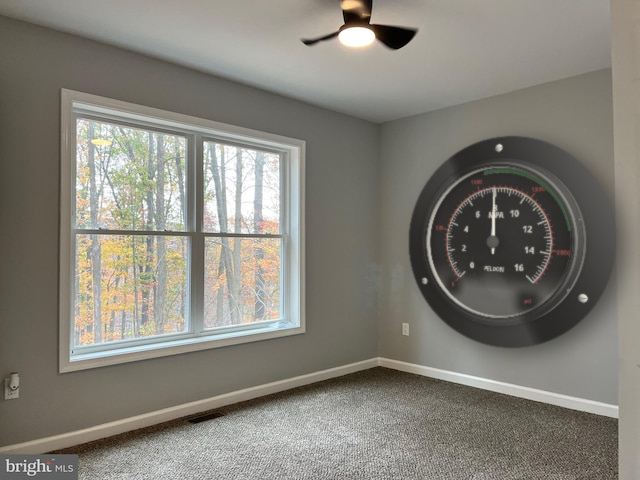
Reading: **8** MPa
